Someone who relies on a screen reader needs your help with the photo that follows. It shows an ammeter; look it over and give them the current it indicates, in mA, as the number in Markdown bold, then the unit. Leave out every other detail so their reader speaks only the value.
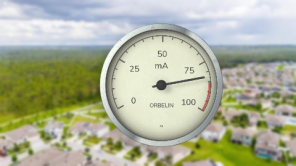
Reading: **82.5** mA
